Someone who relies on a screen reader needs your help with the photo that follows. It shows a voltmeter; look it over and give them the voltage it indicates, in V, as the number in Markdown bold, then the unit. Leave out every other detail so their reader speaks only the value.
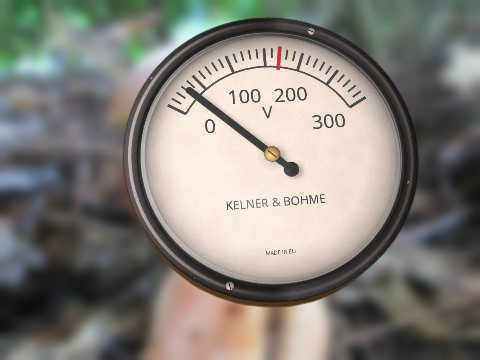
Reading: **30** V
